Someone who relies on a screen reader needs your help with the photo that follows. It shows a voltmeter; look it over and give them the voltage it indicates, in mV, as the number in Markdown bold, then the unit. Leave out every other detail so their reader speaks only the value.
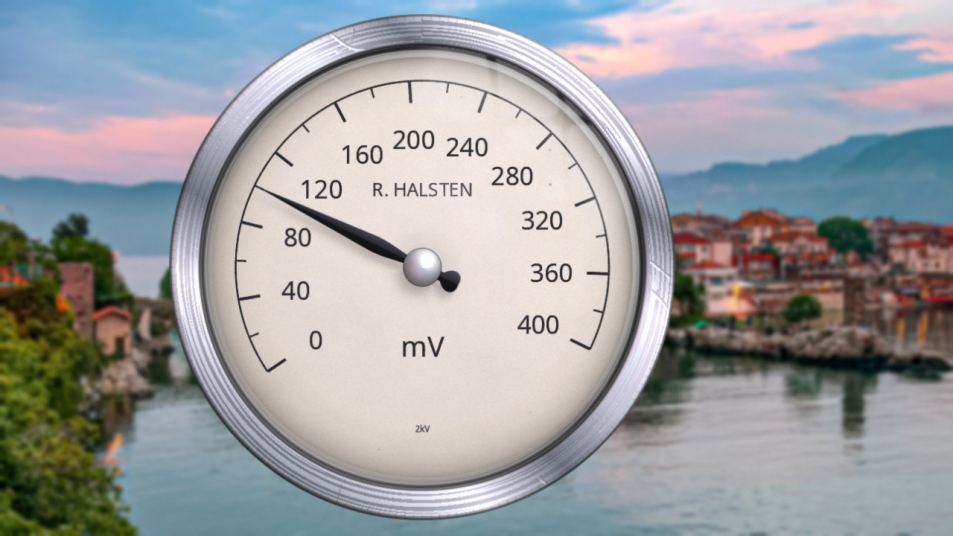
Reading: **100** mV
